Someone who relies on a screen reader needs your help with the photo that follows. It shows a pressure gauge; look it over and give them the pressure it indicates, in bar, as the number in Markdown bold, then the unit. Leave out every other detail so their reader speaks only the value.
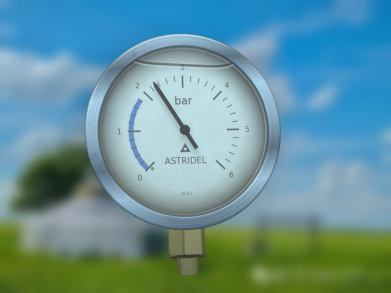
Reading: **2.3** bar
